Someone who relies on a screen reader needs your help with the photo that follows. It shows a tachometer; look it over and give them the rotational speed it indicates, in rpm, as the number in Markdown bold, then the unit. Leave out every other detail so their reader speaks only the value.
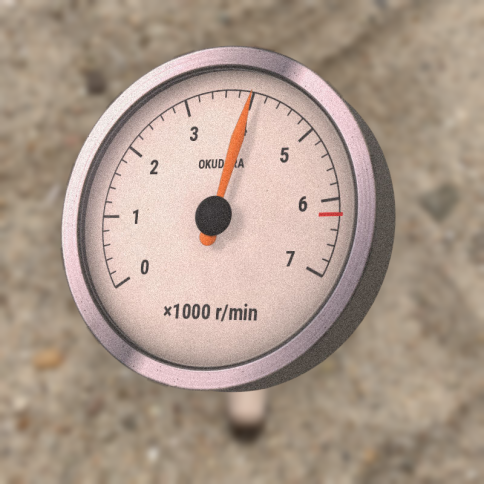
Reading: **4000** rpm
